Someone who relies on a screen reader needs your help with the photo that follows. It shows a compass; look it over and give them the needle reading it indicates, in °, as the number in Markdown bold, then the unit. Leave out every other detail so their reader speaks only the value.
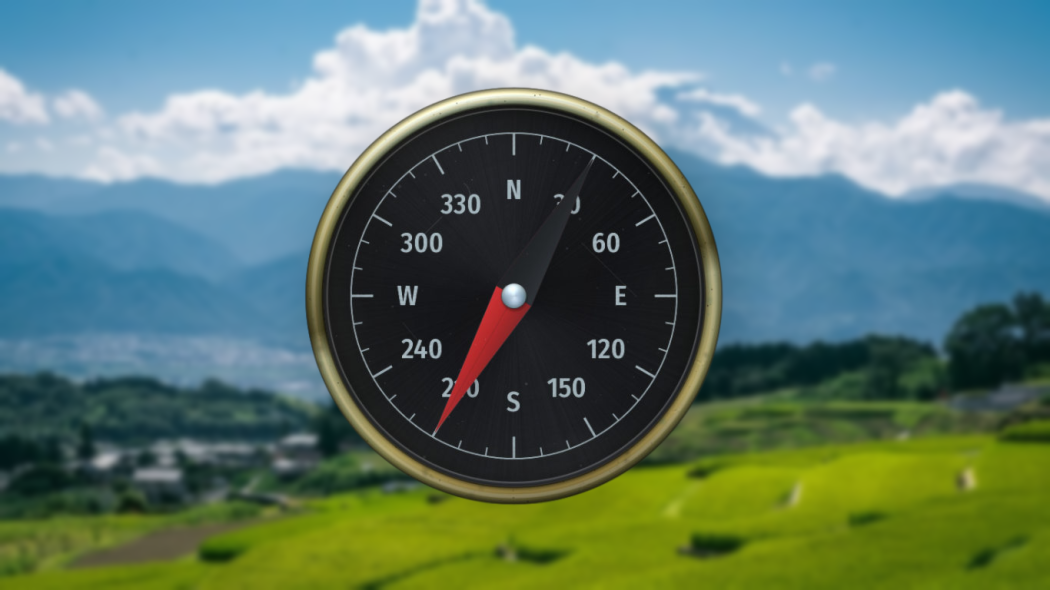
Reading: **210** °
